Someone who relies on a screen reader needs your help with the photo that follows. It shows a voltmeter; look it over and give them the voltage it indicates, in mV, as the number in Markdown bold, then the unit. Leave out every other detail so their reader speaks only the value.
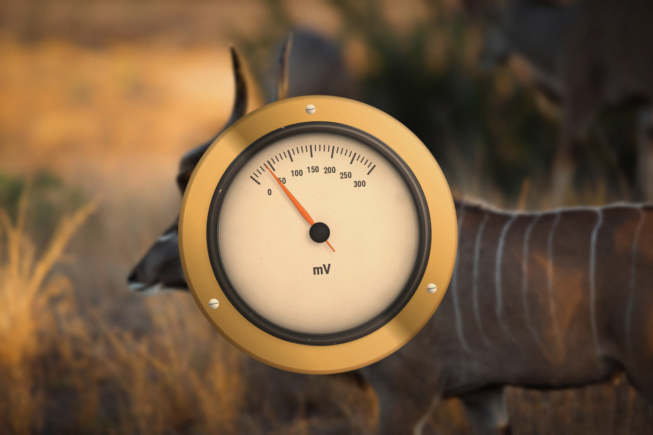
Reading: **40** mV
